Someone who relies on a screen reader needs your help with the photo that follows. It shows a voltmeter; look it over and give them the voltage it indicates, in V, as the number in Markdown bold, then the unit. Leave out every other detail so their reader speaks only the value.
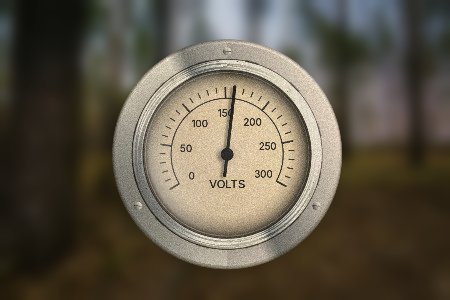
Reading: **160** V
